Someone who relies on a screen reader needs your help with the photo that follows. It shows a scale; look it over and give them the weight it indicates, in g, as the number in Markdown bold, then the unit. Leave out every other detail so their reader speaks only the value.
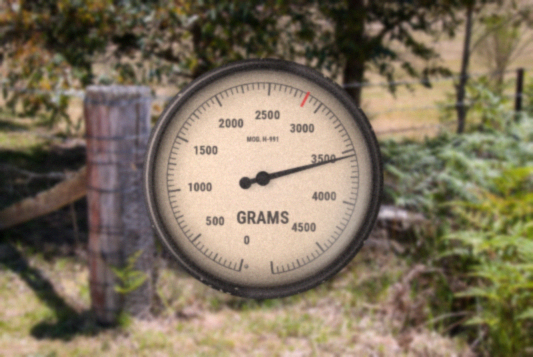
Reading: **3550** g
